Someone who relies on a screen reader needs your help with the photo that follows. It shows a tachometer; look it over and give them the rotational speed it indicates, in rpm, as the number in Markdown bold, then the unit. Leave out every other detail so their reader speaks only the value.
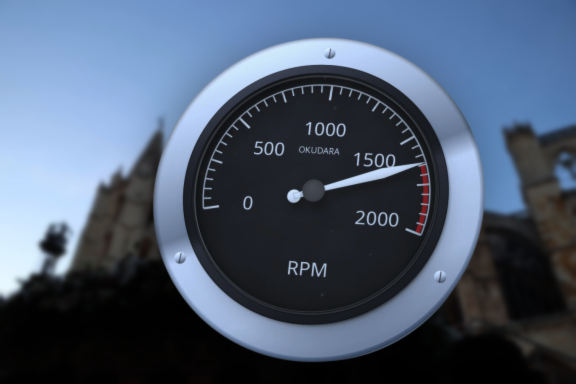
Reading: **1650** rpm
